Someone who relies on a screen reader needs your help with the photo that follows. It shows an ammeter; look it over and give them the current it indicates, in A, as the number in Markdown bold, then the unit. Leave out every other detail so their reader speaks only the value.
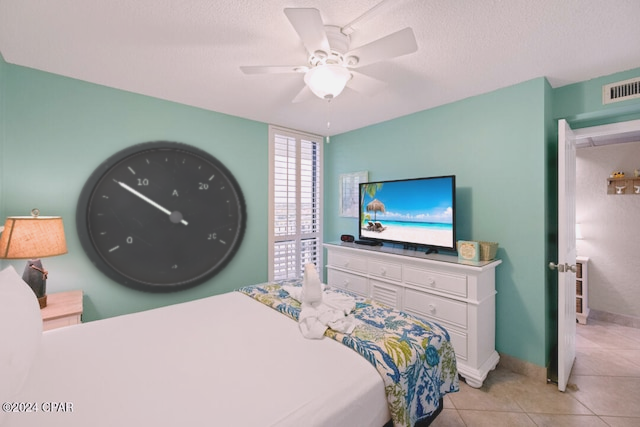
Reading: **8** A
